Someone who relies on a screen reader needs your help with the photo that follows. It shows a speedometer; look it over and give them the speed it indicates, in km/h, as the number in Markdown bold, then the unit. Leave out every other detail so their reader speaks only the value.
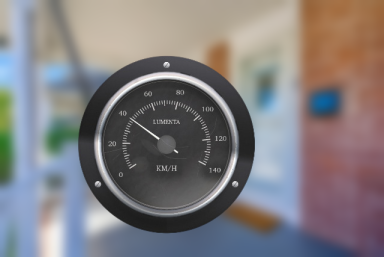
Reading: **40** km/h
